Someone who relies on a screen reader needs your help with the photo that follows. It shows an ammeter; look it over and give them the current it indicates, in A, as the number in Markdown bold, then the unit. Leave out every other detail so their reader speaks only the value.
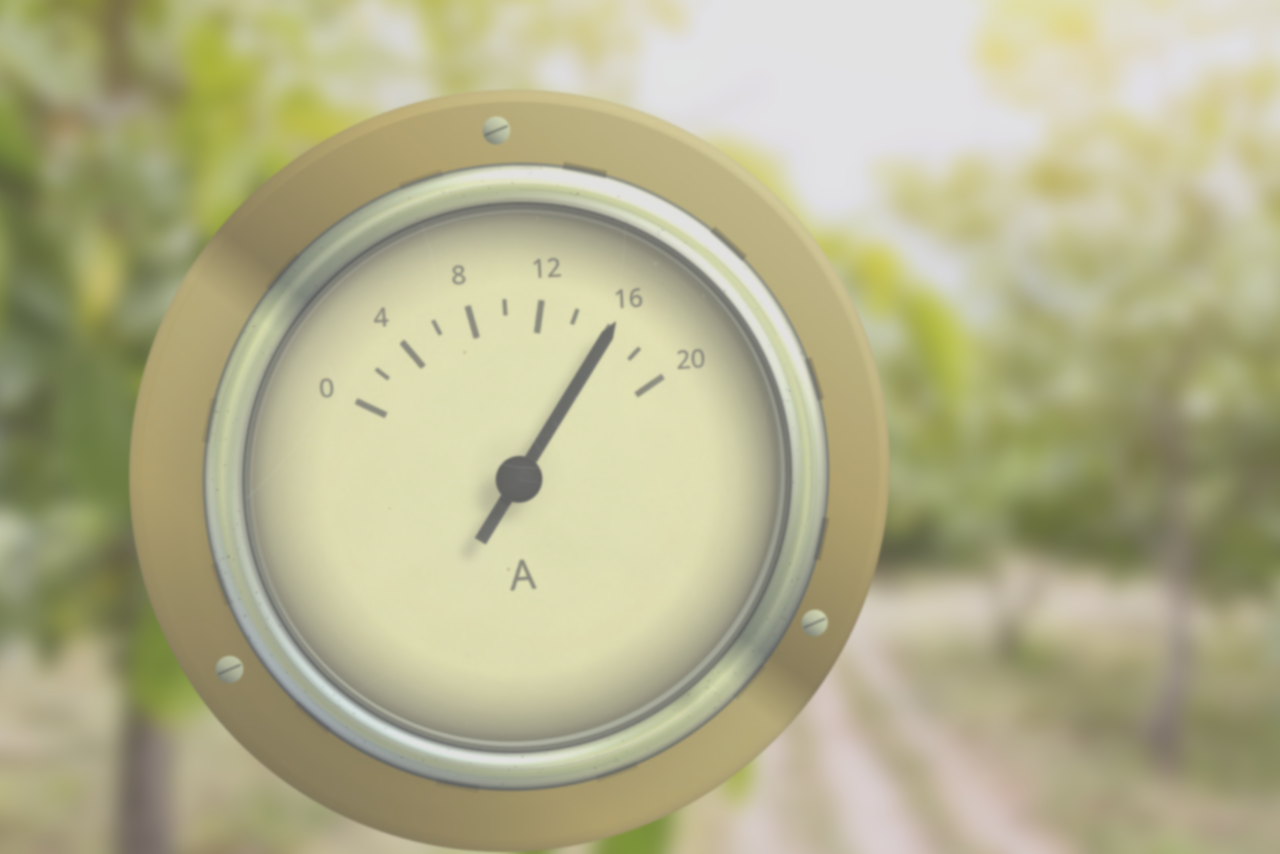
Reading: **16** A
